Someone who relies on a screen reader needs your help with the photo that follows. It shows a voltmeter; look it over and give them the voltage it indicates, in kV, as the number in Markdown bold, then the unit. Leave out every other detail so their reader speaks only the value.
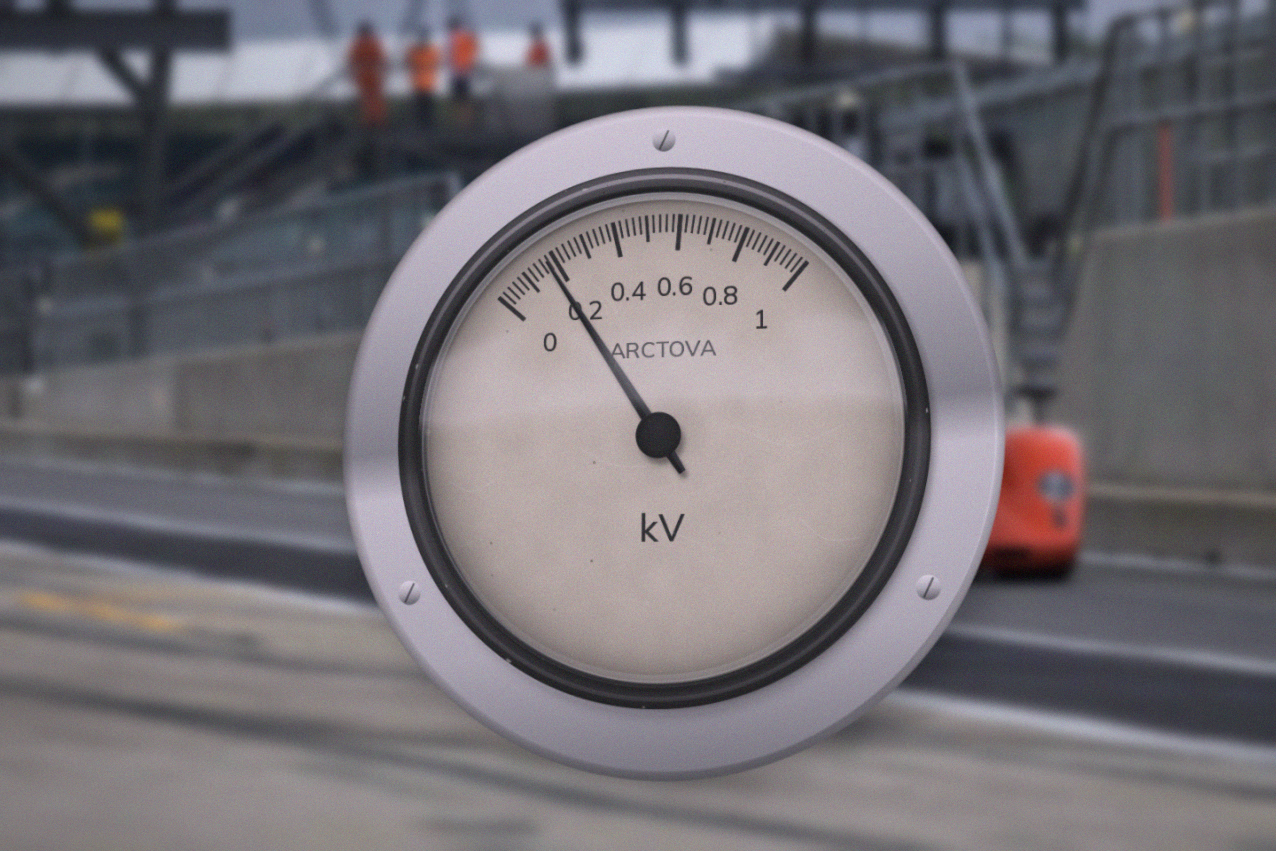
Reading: **0.18** kV
